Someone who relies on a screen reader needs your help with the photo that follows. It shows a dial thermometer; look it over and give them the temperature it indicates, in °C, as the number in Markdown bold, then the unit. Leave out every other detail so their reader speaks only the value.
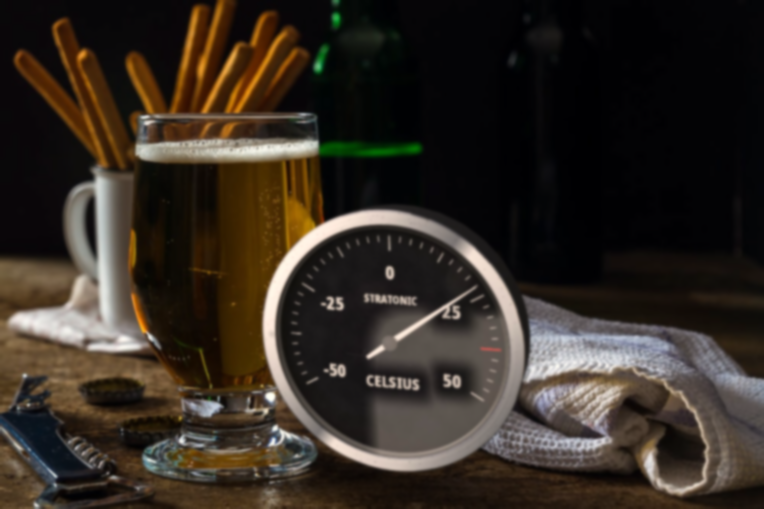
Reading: **22.5** °C
